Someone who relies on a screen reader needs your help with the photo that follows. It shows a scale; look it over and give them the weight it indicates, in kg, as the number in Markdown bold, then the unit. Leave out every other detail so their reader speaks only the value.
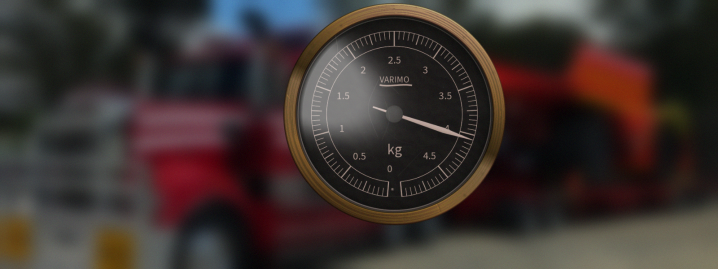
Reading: **4.05** kg
